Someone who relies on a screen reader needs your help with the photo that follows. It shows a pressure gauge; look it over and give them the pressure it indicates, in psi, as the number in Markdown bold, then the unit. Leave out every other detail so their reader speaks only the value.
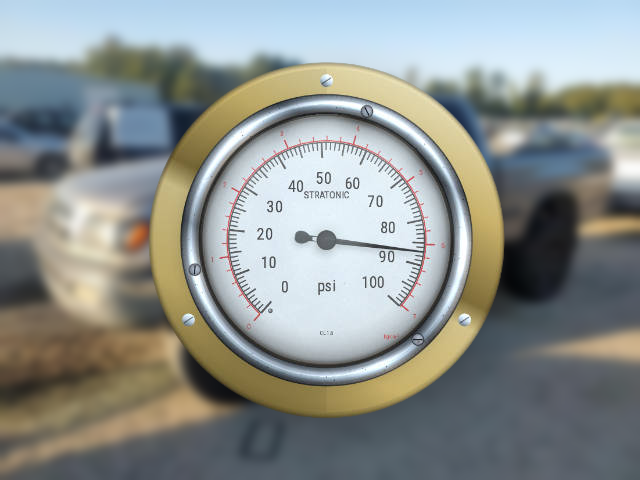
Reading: **87** psi
